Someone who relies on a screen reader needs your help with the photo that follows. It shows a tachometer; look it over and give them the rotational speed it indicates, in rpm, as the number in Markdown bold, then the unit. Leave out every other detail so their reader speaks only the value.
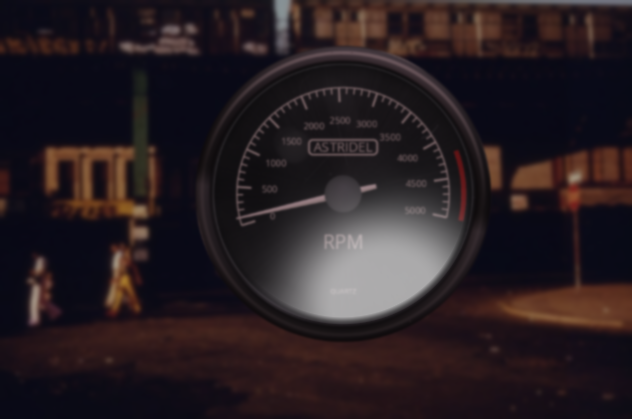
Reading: **100** rpm
